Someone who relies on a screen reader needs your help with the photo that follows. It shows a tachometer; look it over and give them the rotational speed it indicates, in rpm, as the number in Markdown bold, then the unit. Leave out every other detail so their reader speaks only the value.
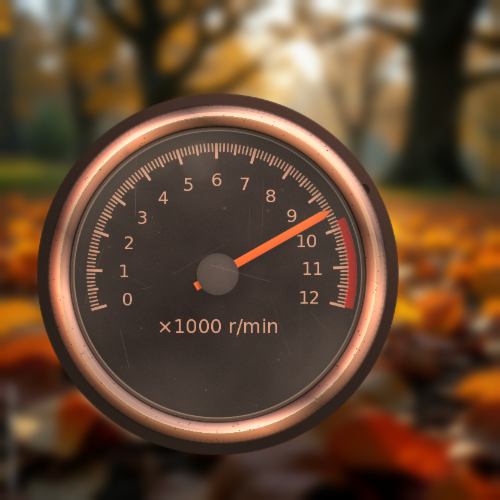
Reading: **9500** rpm
